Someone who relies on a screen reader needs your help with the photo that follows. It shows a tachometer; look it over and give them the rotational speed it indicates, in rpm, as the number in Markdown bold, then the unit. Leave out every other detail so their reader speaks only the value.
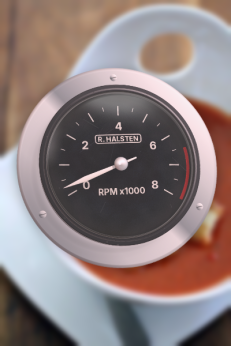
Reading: **250** rpm
